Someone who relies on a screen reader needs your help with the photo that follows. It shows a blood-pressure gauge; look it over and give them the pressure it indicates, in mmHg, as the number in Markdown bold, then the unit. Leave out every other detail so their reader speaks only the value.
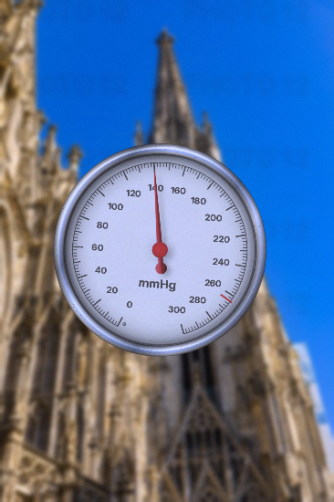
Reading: **140** mmHg
